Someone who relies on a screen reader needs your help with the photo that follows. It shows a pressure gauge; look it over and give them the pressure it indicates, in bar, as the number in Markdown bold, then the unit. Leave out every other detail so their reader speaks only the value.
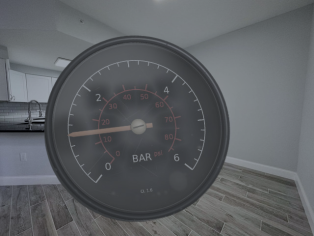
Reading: **1** bar
